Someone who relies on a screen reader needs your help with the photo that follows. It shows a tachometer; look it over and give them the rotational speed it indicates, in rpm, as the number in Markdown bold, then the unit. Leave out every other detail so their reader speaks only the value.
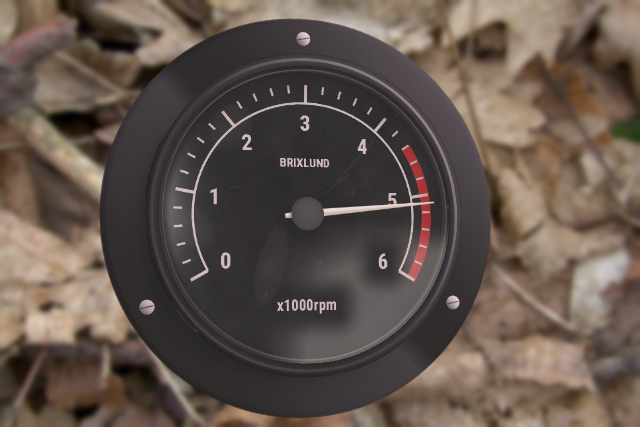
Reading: **5100** rpm
